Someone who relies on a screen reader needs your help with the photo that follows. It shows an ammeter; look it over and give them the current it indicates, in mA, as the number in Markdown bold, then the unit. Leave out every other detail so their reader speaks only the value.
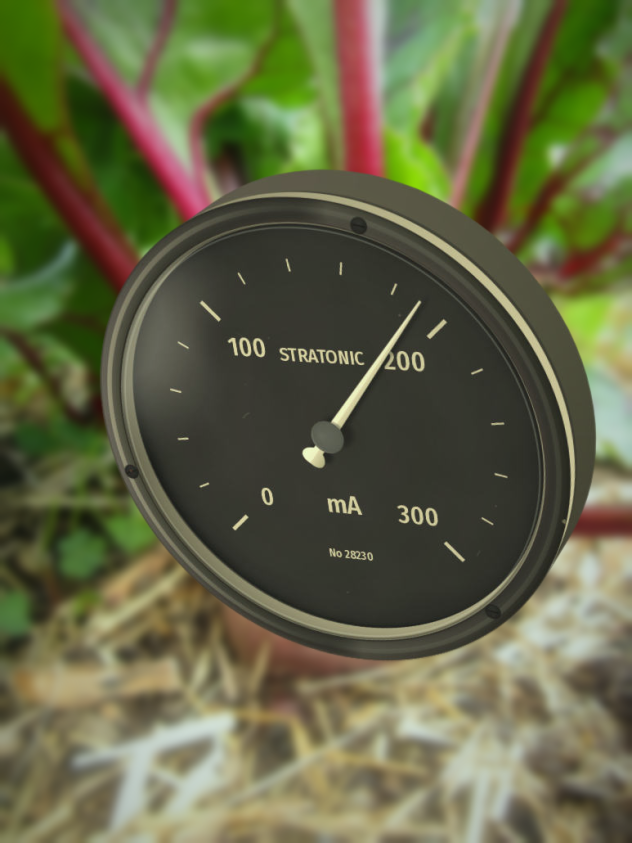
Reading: **190** mA
